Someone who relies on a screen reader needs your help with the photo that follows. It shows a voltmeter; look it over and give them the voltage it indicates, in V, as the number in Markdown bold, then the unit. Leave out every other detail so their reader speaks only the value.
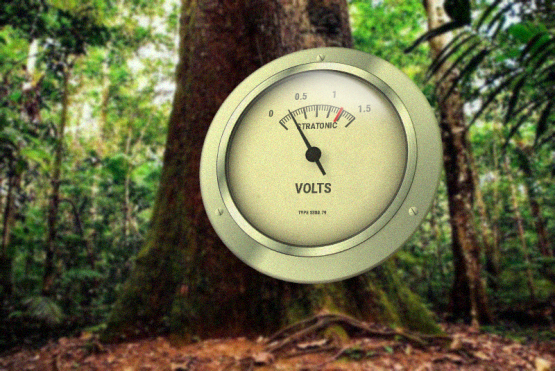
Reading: **0.25** V
